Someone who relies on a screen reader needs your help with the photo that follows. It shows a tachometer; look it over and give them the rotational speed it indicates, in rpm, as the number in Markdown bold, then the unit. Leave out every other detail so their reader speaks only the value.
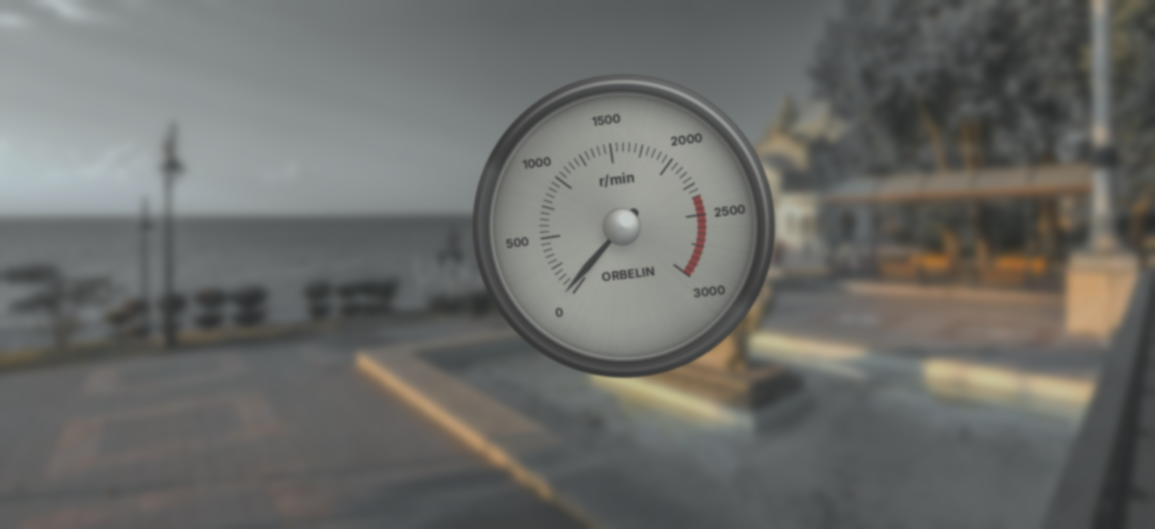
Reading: **50** rpm
